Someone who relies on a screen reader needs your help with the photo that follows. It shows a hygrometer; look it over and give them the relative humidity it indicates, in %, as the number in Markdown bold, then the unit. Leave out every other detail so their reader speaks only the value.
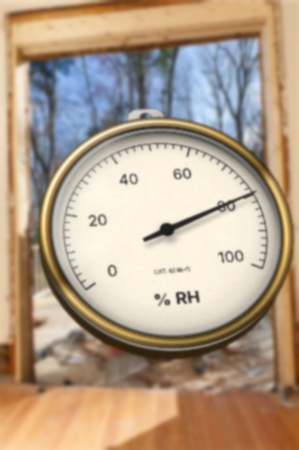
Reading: **80** %
